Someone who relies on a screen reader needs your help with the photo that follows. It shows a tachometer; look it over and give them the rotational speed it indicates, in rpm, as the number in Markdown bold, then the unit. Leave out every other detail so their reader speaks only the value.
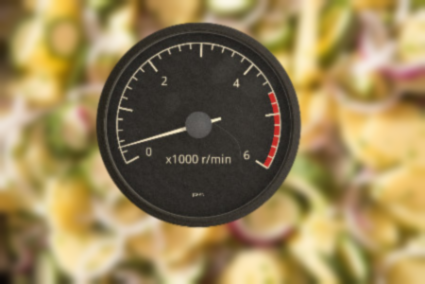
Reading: **300** rpm
